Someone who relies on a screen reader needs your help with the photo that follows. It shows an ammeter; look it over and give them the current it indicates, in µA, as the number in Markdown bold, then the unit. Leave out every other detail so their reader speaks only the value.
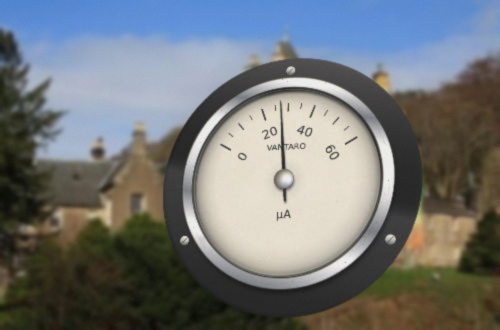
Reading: **27.5** µA
